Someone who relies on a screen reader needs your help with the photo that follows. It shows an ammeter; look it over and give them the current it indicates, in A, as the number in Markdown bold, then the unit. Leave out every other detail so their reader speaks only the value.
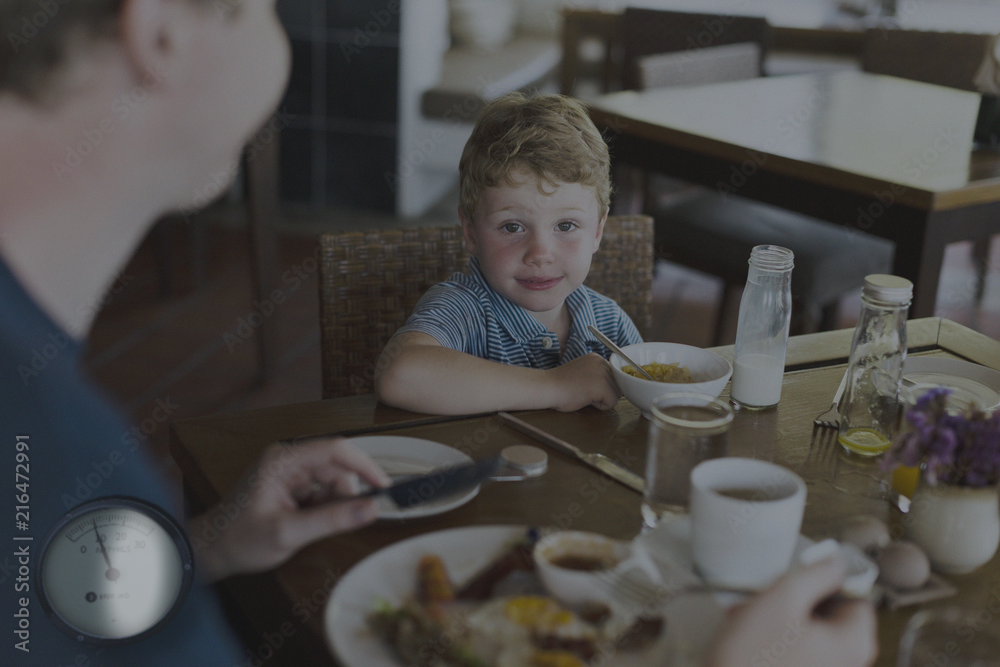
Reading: **10** A
